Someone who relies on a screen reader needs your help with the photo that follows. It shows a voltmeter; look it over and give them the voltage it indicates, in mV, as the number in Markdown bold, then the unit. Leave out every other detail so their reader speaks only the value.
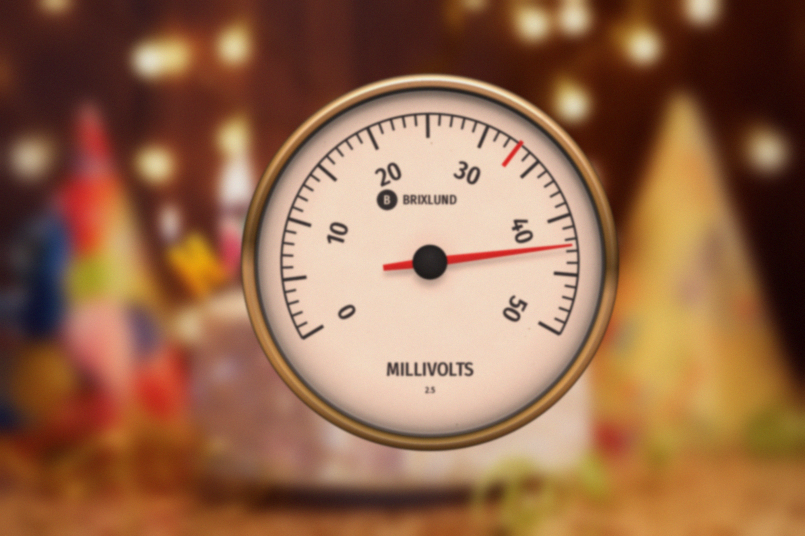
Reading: **42.5** mV
